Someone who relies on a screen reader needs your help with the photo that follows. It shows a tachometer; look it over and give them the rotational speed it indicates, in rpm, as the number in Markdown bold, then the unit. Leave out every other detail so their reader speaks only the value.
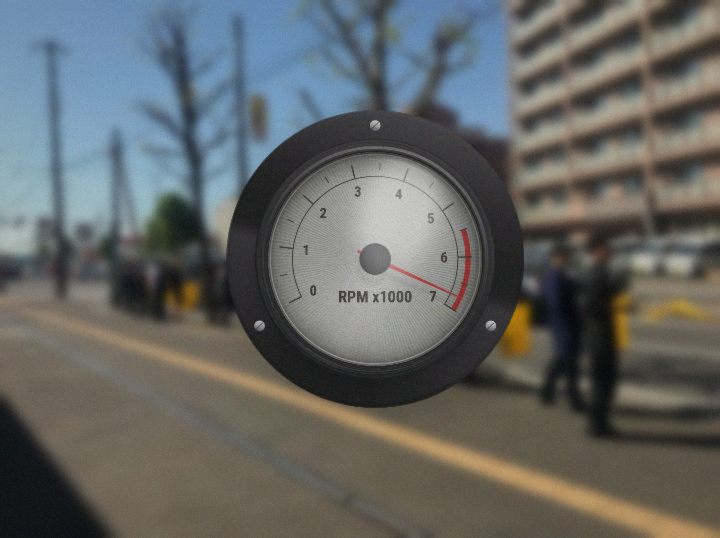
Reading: **6750** rpm
